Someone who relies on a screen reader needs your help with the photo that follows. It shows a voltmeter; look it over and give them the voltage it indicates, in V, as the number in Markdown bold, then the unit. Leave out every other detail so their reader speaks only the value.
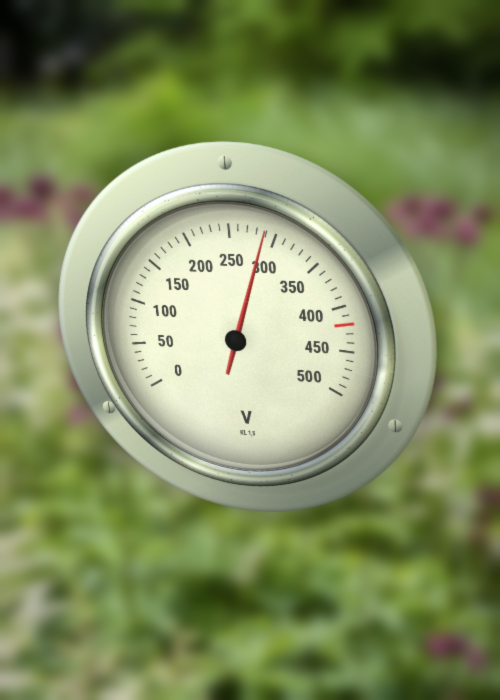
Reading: **290** V
